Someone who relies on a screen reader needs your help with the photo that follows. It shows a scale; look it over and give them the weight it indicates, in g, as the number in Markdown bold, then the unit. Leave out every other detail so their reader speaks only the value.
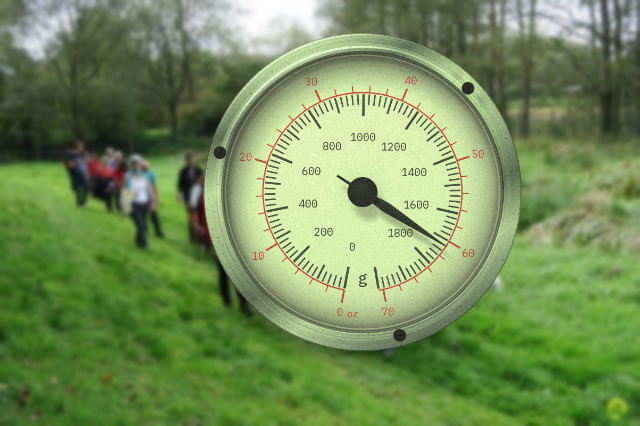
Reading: **1720** g
